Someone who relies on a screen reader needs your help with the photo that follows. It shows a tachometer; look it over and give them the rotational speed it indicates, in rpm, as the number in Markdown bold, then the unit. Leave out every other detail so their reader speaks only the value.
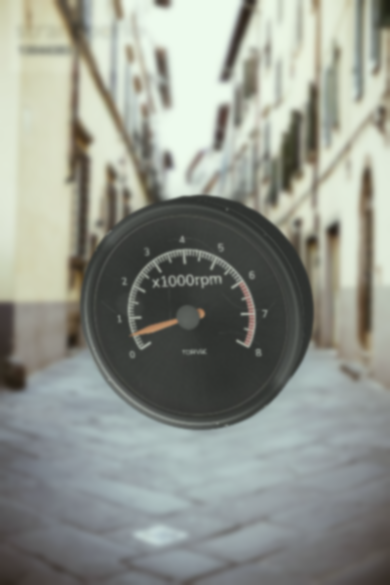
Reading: **500** rpm
